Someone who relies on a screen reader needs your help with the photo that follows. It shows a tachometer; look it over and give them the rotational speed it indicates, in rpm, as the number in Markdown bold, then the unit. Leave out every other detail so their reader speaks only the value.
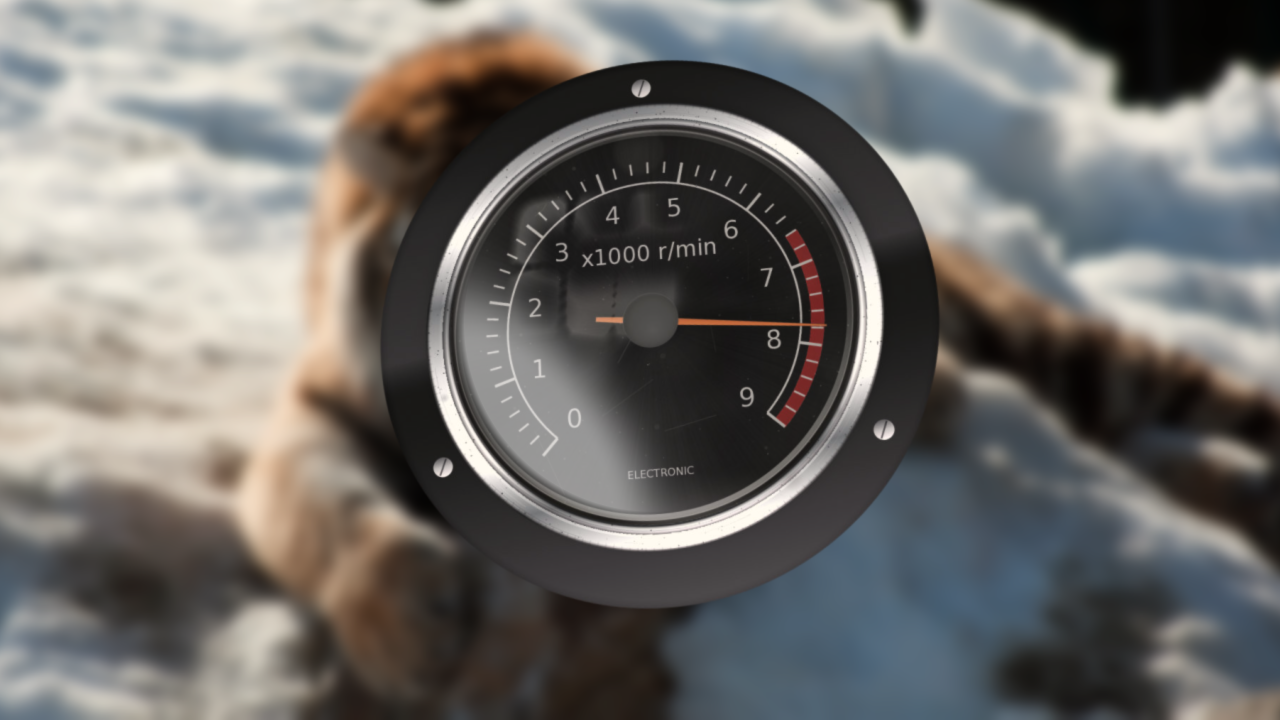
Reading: **7800** rpm
